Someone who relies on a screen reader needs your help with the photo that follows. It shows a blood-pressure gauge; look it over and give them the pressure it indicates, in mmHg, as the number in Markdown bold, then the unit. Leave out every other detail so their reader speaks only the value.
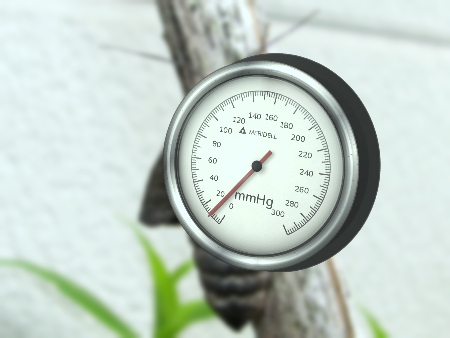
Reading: **10** mmHg
